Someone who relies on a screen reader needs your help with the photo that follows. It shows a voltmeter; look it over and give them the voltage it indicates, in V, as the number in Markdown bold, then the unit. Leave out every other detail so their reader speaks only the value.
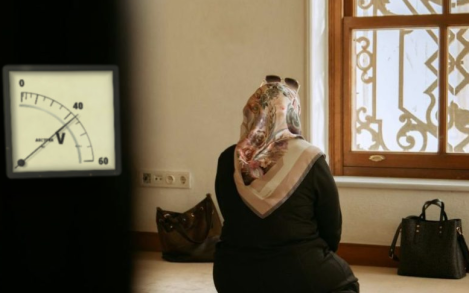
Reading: **42.5** V
